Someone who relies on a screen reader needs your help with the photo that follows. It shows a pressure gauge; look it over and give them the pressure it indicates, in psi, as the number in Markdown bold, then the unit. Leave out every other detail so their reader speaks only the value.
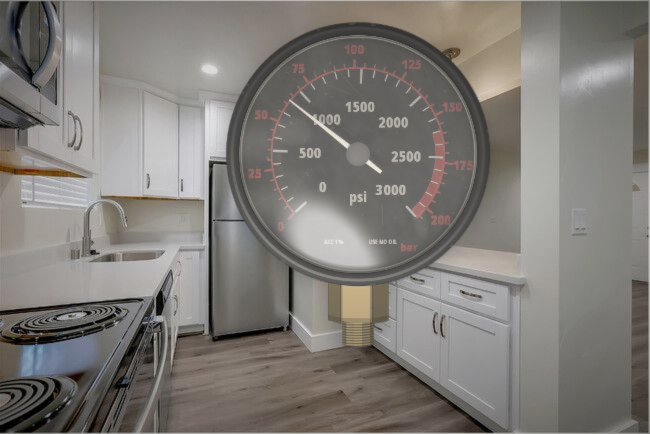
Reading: **900** psi
